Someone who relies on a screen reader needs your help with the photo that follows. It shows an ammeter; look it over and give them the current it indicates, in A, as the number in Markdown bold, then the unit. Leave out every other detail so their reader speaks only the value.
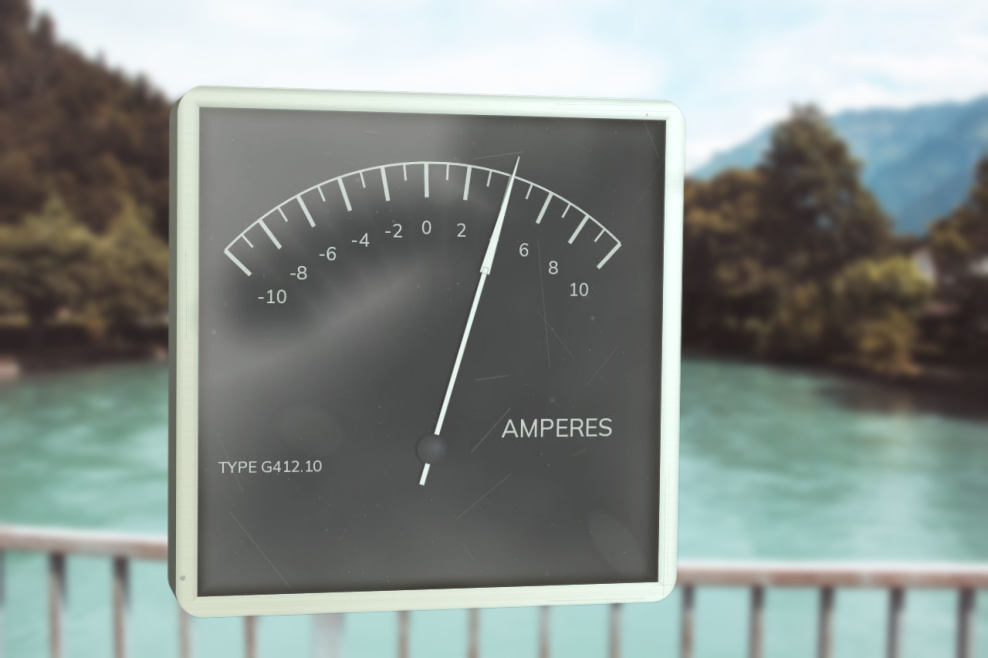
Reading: **4** A
